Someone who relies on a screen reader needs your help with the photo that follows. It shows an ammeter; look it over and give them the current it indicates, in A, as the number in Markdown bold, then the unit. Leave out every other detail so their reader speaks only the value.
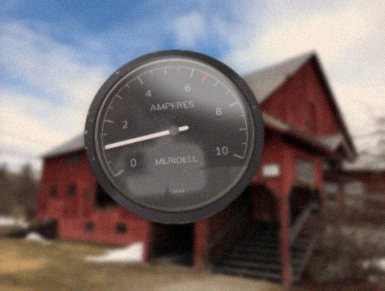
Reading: **1** A
